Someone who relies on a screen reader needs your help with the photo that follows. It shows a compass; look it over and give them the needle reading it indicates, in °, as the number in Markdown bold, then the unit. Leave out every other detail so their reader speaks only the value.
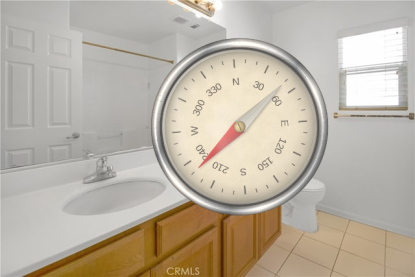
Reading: **230** °
